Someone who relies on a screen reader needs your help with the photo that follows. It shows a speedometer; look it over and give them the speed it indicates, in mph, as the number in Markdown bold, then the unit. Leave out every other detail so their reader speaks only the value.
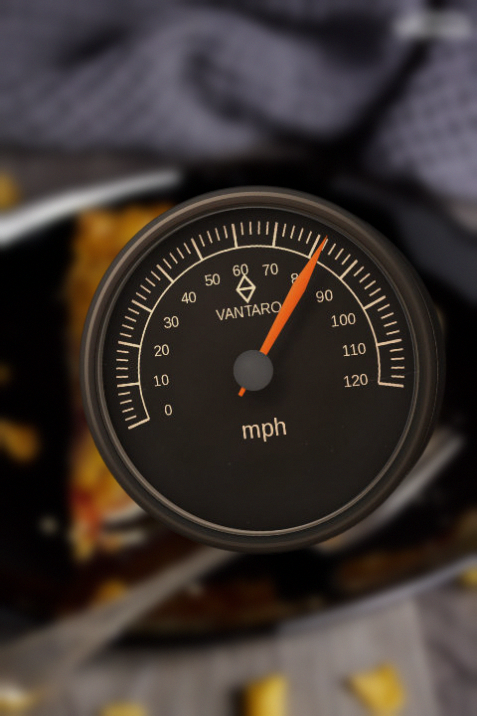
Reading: **82** mph
